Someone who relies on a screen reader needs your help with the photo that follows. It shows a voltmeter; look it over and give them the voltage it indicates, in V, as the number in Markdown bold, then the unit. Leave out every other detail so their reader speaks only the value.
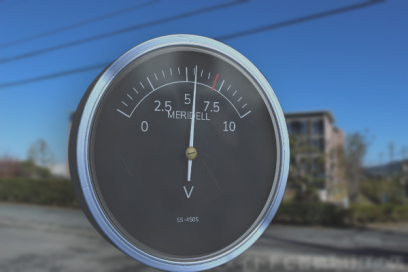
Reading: **5.5** V
